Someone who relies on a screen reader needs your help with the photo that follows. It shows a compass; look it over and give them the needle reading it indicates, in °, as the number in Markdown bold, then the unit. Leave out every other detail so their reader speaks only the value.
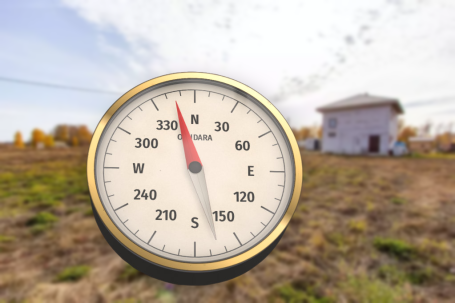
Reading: **345** °
